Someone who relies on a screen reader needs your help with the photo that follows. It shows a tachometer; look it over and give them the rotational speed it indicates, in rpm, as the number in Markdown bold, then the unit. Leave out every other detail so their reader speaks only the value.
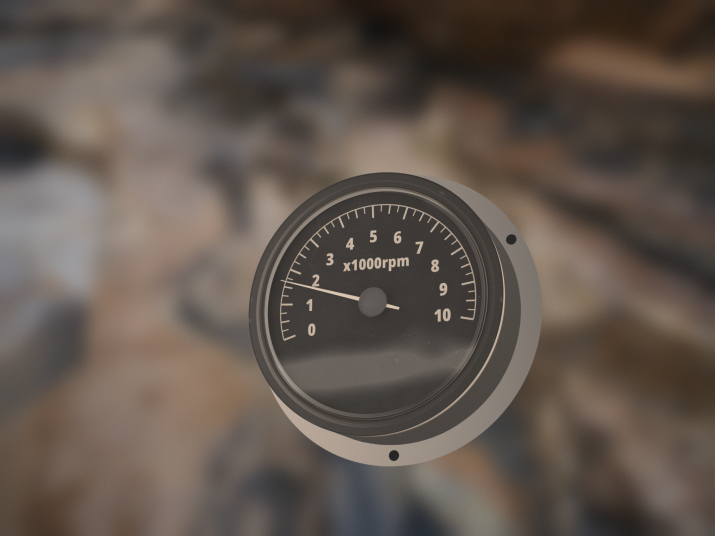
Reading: **1625** rpm
